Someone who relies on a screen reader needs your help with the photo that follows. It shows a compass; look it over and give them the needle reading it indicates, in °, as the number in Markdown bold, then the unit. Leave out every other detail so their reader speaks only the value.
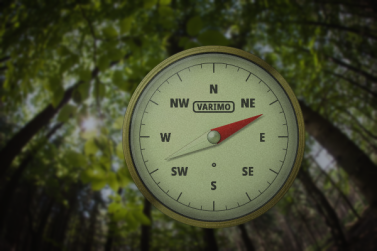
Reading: **65** °
